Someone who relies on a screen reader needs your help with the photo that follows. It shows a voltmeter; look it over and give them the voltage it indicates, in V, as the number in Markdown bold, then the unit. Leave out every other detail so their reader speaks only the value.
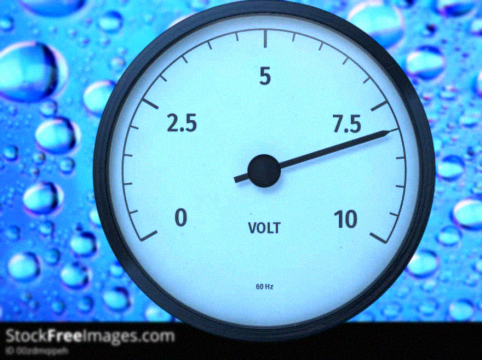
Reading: **8** V
